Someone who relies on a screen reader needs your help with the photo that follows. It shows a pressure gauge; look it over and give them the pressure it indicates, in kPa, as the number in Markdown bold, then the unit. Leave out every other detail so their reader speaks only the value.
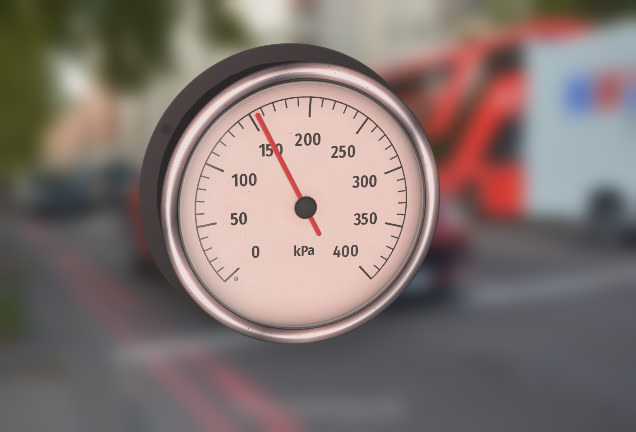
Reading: **155** kPa
